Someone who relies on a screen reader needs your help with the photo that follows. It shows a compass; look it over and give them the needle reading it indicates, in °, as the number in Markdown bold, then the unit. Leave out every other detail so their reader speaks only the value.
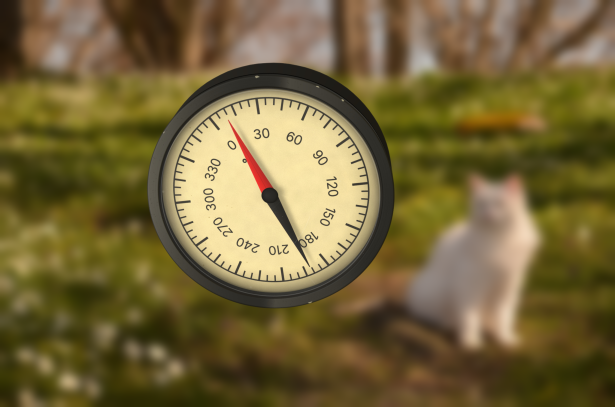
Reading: **10** °
